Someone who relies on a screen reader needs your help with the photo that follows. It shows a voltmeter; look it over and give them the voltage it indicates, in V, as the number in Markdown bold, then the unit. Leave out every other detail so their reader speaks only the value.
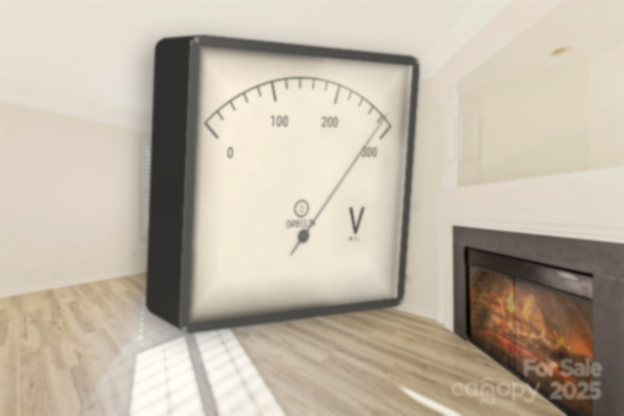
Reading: **280** V
